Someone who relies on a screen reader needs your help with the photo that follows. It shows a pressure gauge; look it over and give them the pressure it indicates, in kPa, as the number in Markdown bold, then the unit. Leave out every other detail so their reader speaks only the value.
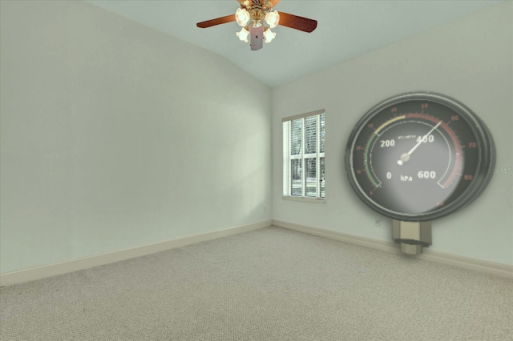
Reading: **400** kPa
